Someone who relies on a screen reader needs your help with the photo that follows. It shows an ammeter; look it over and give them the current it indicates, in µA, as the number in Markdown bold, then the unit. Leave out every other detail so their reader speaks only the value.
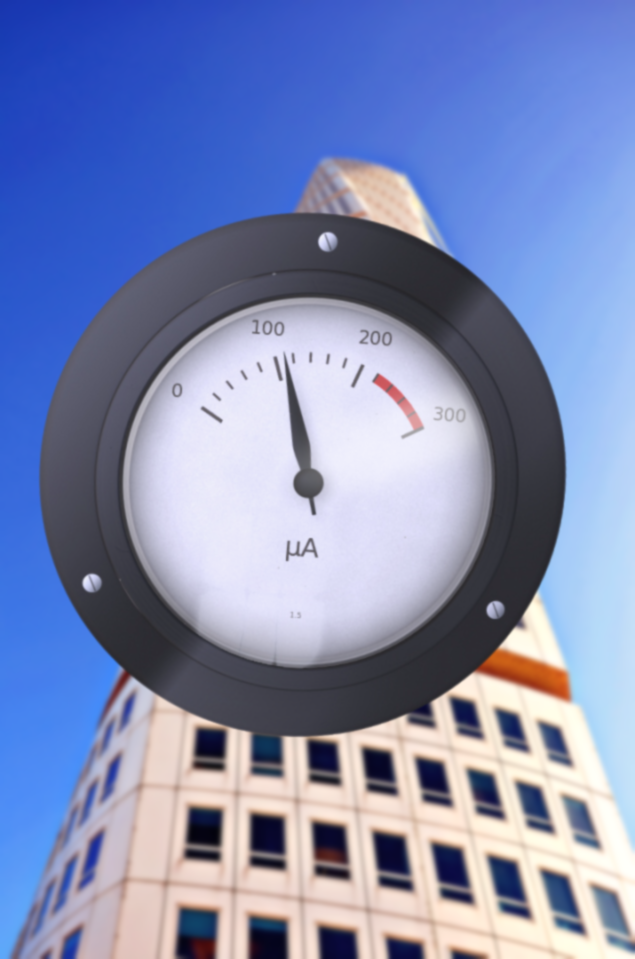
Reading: **110** µA
